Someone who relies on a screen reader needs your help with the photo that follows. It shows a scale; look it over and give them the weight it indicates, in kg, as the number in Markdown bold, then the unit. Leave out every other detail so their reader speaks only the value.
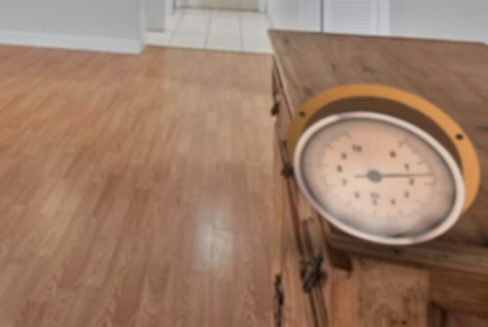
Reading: **1.5** kg
